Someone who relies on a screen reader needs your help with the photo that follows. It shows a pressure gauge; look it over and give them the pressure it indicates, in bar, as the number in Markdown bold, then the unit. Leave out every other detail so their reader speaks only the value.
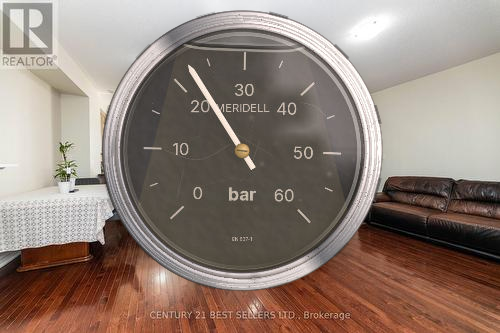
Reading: **22.5** bar
